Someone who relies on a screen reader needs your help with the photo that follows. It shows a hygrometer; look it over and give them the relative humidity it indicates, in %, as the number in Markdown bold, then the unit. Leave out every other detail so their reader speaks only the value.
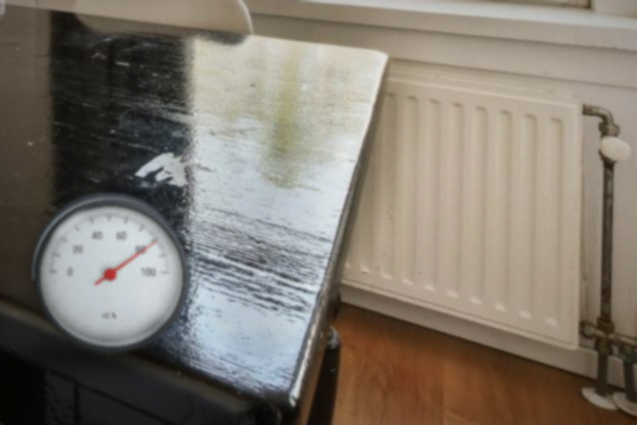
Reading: **80** %
